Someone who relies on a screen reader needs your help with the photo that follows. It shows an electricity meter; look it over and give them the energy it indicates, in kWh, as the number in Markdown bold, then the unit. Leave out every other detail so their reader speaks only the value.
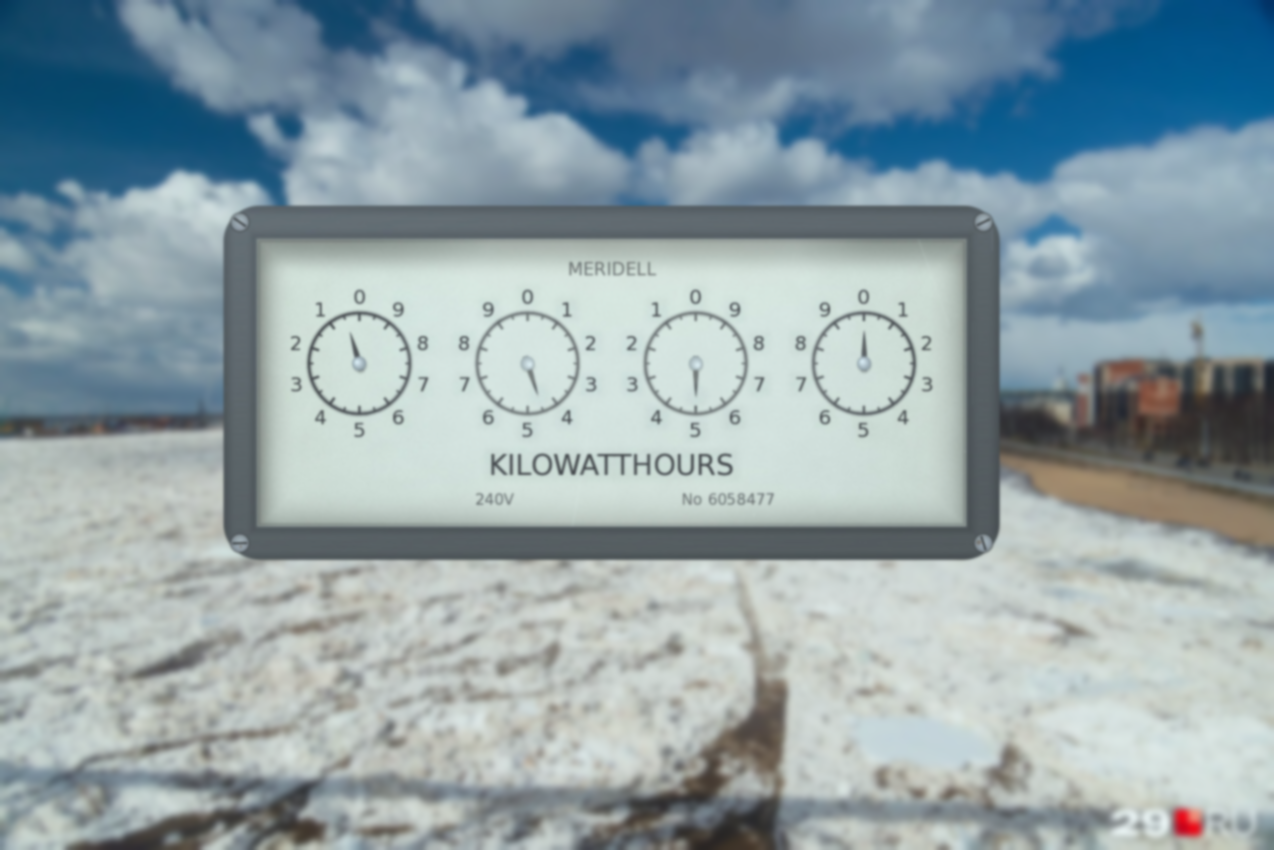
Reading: **450** kWh
